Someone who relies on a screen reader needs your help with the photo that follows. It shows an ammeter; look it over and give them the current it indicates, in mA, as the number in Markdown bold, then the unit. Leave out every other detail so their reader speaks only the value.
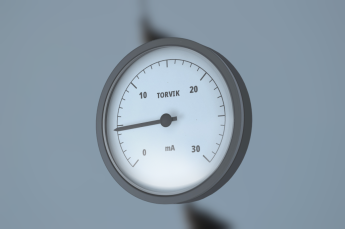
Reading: **4.5** mA
